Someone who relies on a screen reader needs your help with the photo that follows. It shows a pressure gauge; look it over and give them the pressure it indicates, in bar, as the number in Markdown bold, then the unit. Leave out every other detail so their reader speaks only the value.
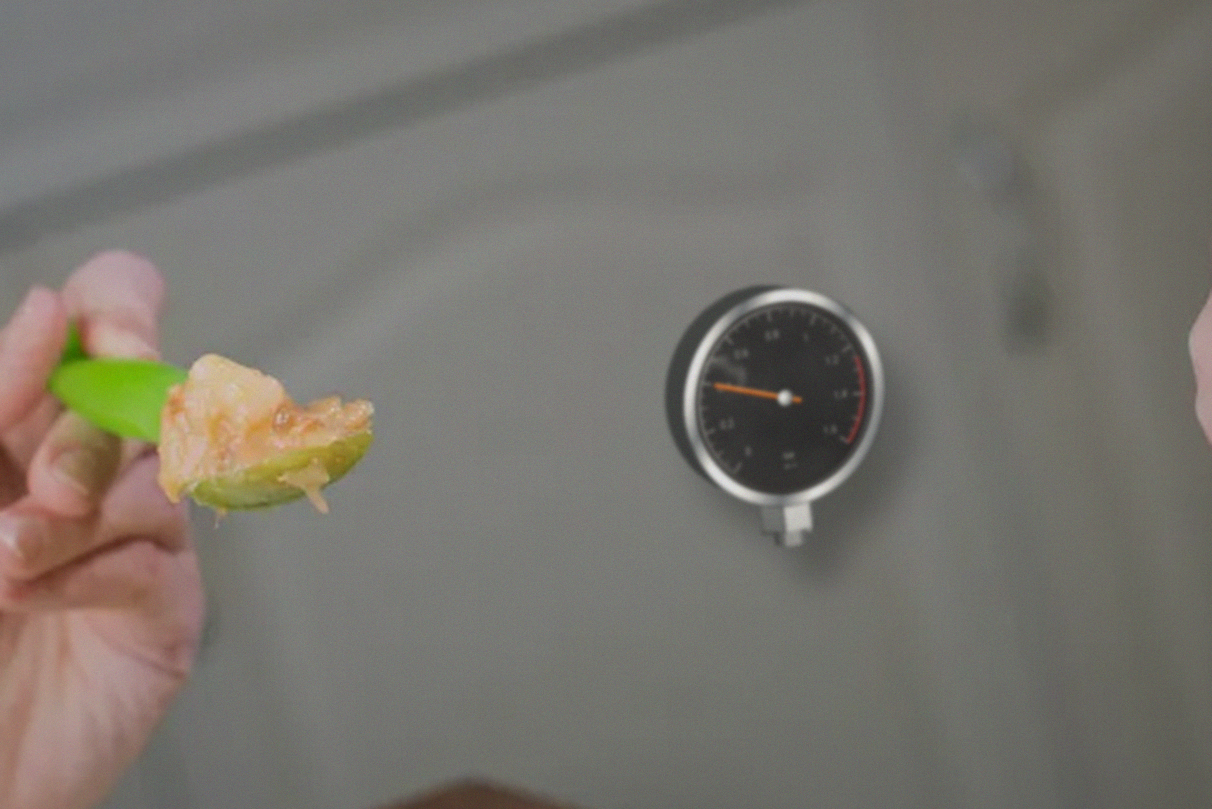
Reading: **0.4** bar
